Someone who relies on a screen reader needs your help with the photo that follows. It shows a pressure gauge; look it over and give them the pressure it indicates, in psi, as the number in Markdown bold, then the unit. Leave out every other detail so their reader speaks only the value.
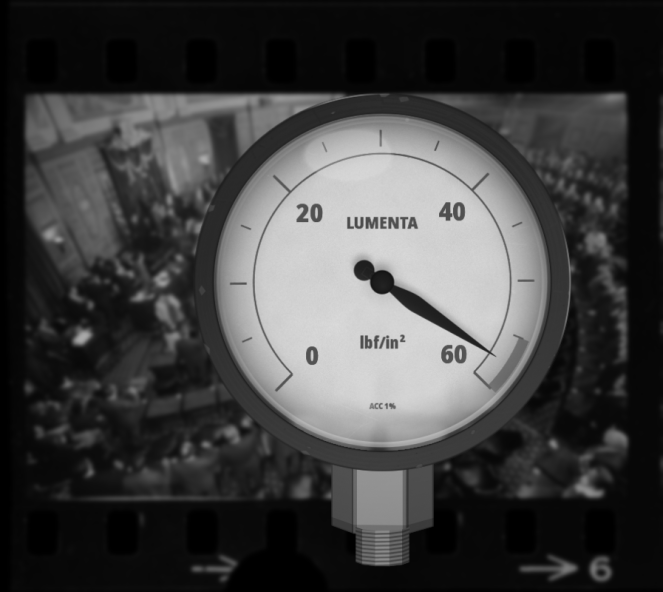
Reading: **57.5** psi
